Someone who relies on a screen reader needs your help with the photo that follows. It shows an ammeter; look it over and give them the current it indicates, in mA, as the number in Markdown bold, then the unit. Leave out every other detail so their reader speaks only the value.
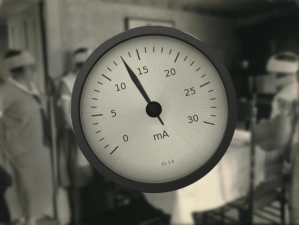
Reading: **13** mA
